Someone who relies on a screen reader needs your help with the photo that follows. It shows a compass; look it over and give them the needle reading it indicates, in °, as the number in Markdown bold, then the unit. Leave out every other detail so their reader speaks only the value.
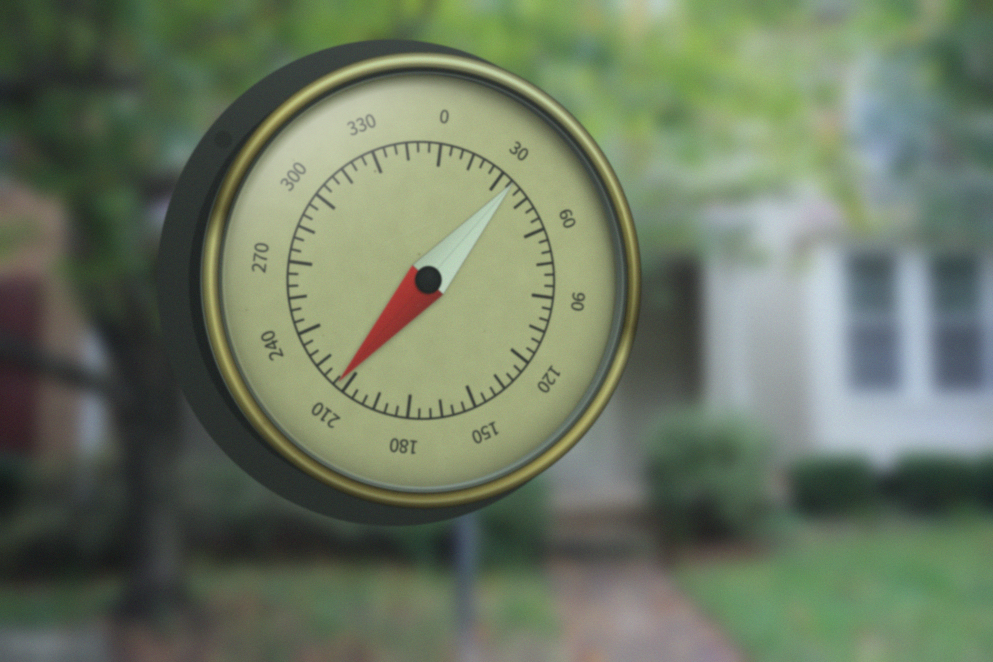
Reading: **215** °
